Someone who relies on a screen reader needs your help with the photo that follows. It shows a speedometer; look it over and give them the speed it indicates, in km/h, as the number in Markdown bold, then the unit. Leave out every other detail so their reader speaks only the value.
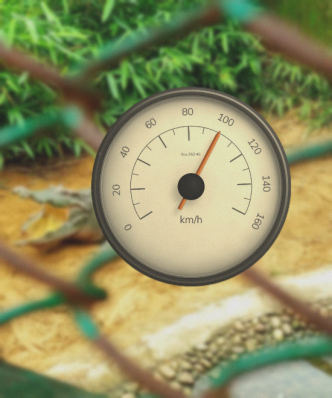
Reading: **100** km/h
